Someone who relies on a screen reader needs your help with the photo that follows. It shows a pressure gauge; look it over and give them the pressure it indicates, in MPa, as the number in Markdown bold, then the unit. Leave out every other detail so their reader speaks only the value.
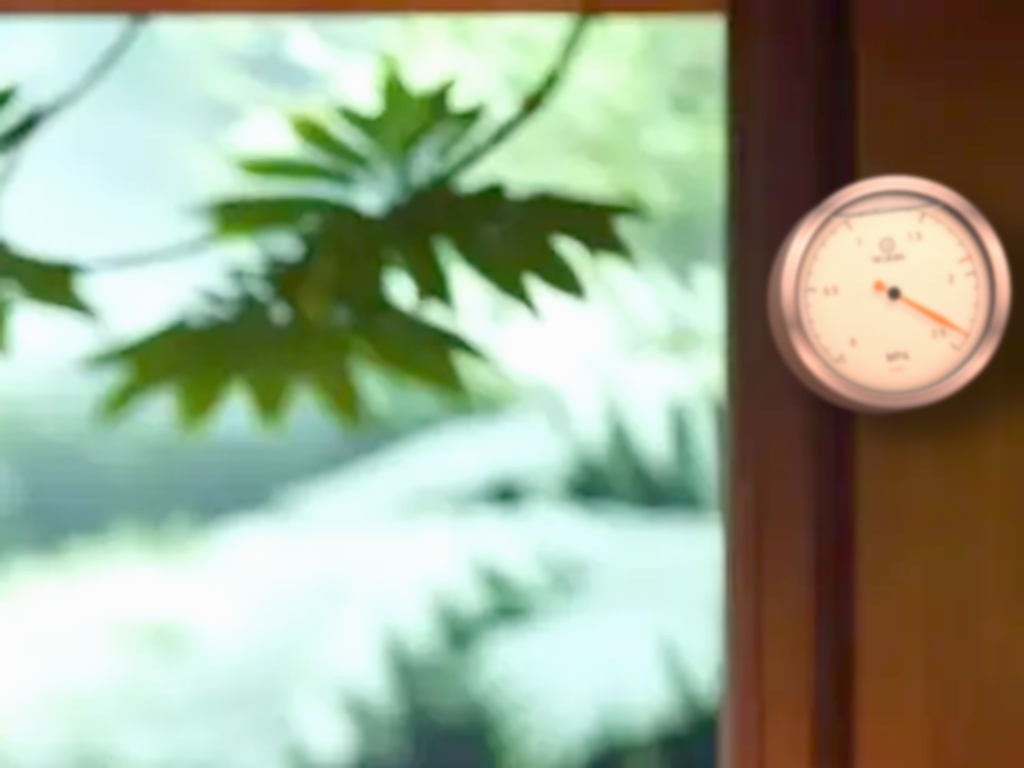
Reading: **2.4** MPa
